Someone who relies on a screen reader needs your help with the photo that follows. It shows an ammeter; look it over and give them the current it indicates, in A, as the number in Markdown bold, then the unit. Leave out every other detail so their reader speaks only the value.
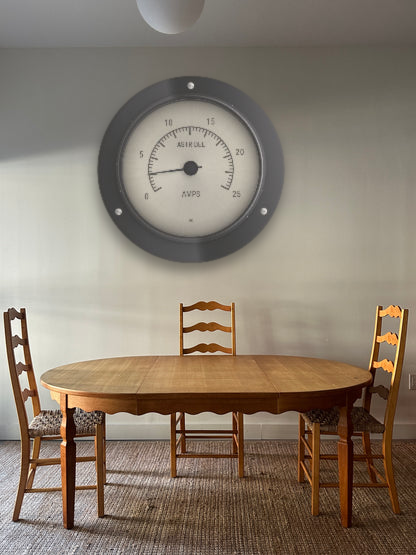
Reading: **2.5** A
